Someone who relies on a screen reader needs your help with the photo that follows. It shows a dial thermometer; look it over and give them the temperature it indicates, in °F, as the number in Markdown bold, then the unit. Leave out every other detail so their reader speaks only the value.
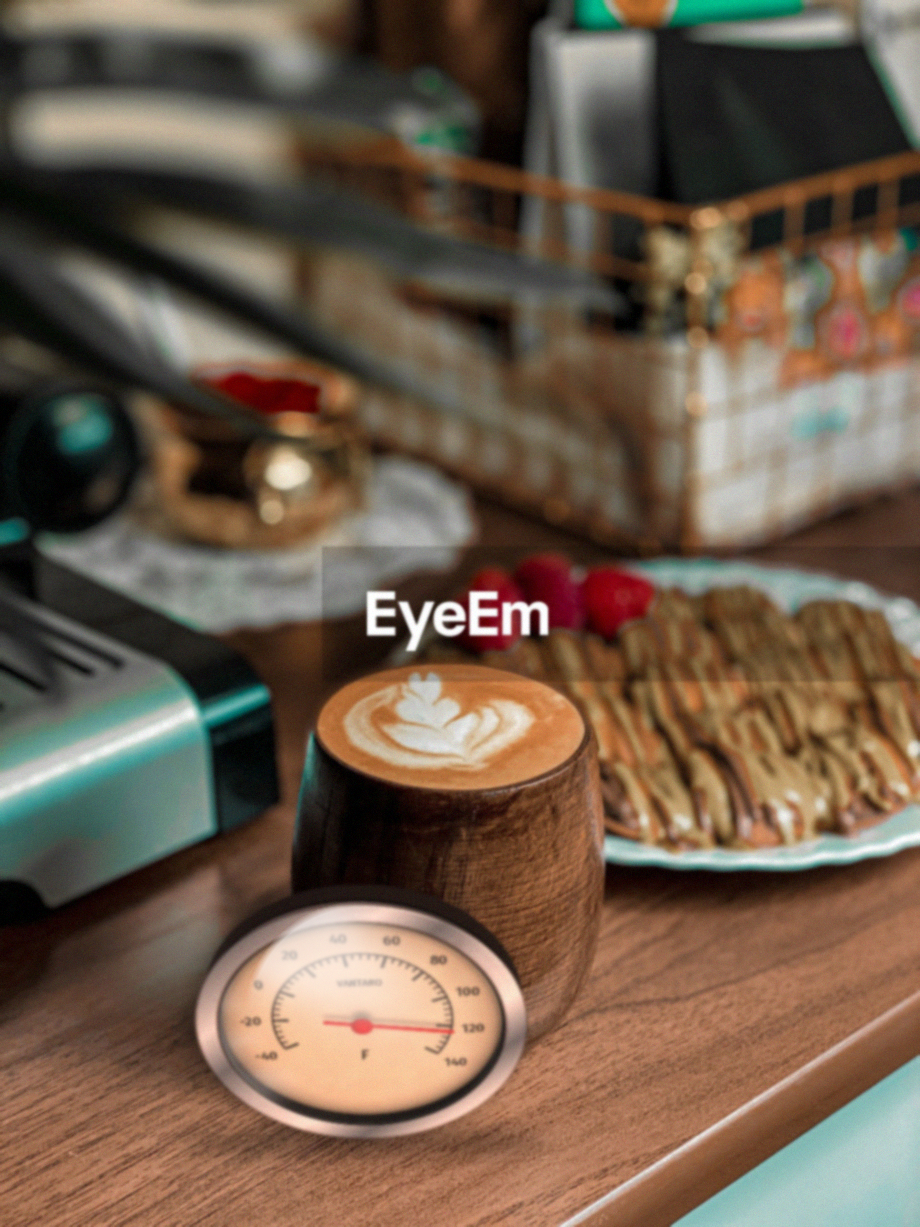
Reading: **120** °F
